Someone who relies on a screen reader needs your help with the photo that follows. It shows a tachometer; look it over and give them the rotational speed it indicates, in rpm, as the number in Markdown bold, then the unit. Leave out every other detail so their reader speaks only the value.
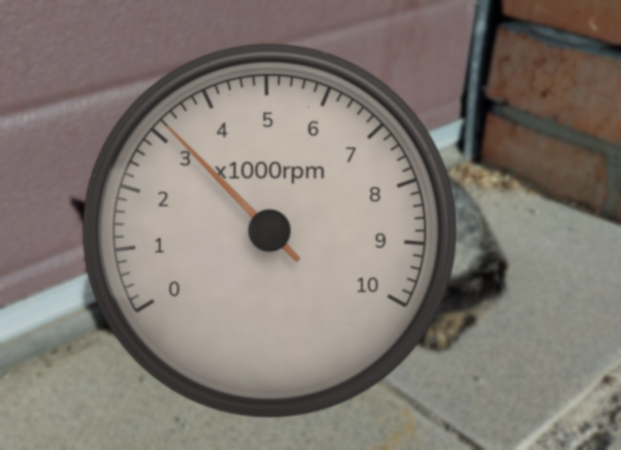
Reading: **3200** rpm
